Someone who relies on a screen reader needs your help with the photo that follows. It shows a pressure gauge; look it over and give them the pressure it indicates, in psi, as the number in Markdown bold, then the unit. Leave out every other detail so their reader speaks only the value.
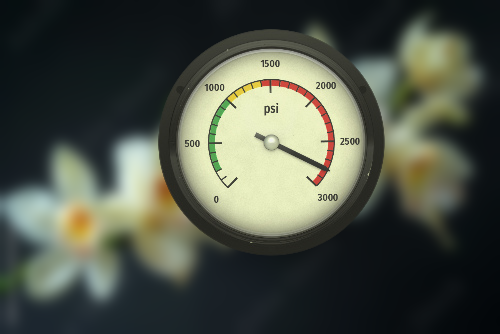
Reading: **2800** psi
